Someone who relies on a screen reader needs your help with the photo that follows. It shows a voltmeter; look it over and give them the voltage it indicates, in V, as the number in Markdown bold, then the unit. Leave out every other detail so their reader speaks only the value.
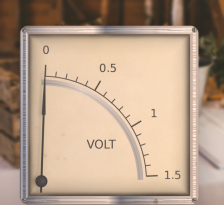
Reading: **0** V
